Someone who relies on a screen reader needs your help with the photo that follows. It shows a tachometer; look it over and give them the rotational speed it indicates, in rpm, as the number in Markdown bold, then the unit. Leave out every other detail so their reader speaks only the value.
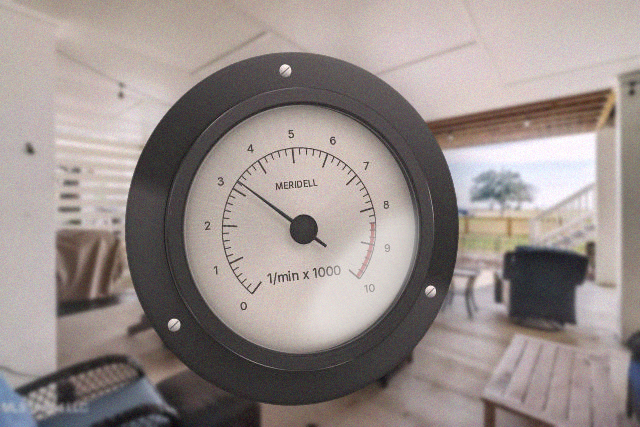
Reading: **3200** rpm
